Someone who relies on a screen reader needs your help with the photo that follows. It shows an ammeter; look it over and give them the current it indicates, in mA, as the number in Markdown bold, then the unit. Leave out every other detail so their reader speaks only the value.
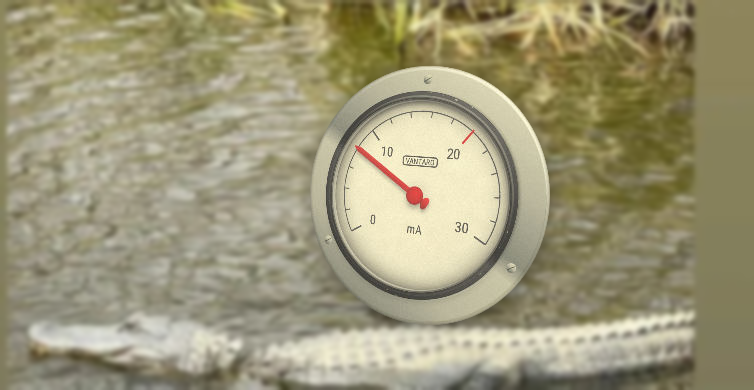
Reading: **8** mA
